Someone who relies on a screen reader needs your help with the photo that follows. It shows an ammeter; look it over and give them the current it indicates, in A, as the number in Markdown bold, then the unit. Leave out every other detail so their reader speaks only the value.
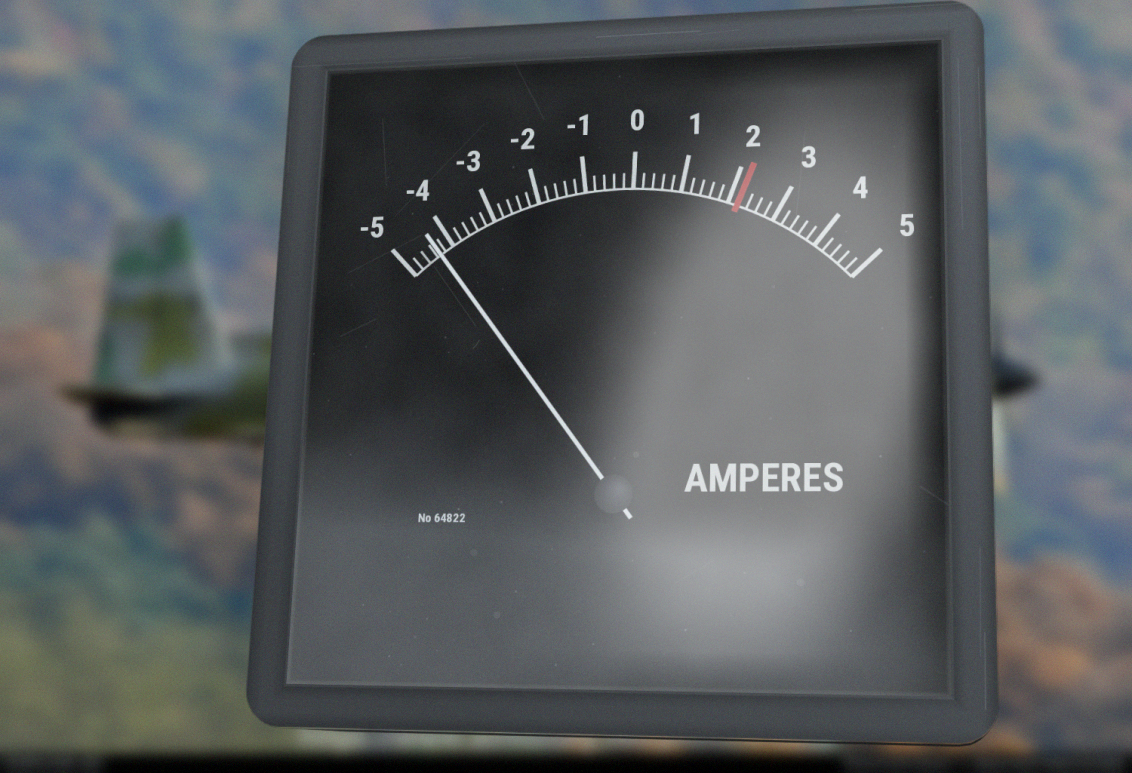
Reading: **-4.3** A
